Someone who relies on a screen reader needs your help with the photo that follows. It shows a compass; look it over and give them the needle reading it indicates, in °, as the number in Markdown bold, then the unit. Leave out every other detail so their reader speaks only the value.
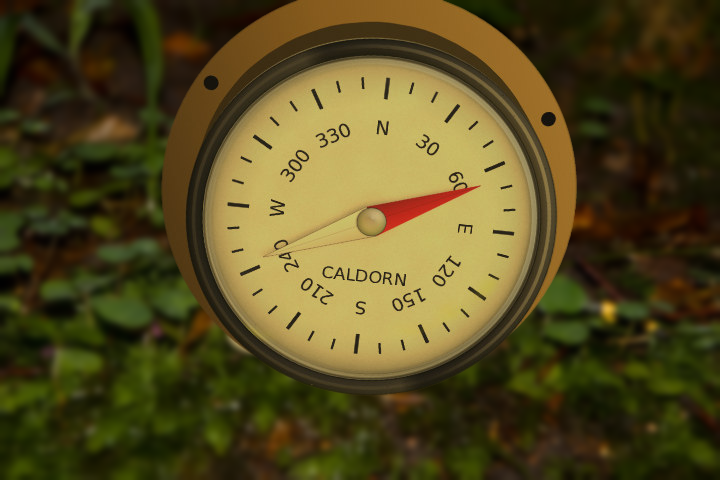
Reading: **65** °
